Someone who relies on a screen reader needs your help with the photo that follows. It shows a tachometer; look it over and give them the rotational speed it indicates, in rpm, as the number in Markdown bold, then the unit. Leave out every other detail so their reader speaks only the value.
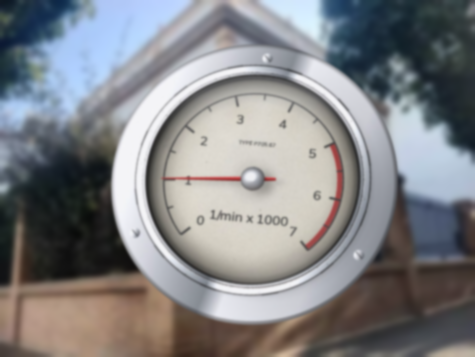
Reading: **1000** rpm
